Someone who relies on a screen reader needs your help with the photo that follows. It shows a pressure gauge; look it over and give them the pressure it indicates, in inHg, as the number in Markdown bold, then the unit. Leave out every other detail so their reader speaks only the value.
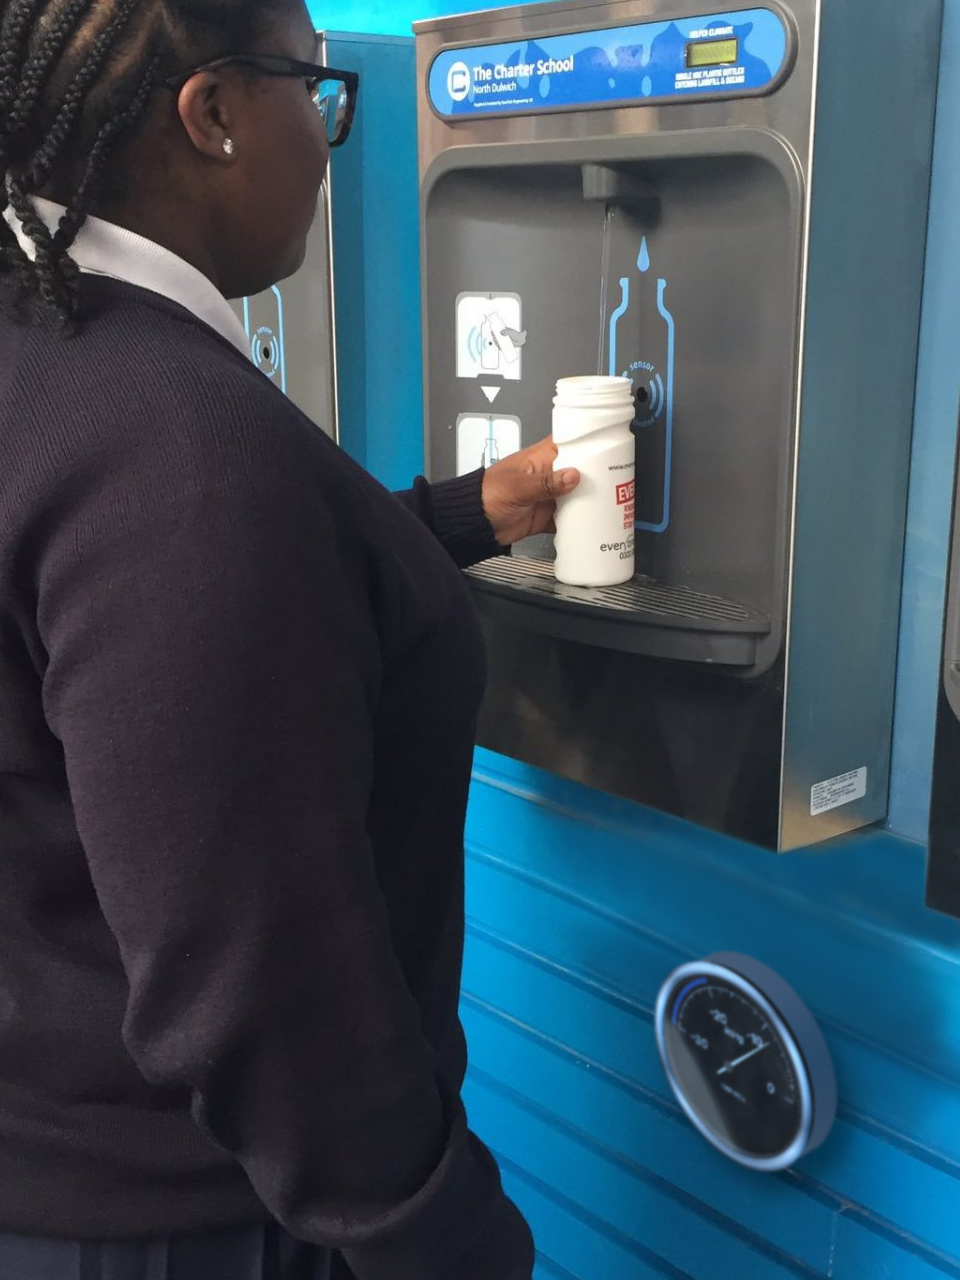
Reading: **-8** inHg
